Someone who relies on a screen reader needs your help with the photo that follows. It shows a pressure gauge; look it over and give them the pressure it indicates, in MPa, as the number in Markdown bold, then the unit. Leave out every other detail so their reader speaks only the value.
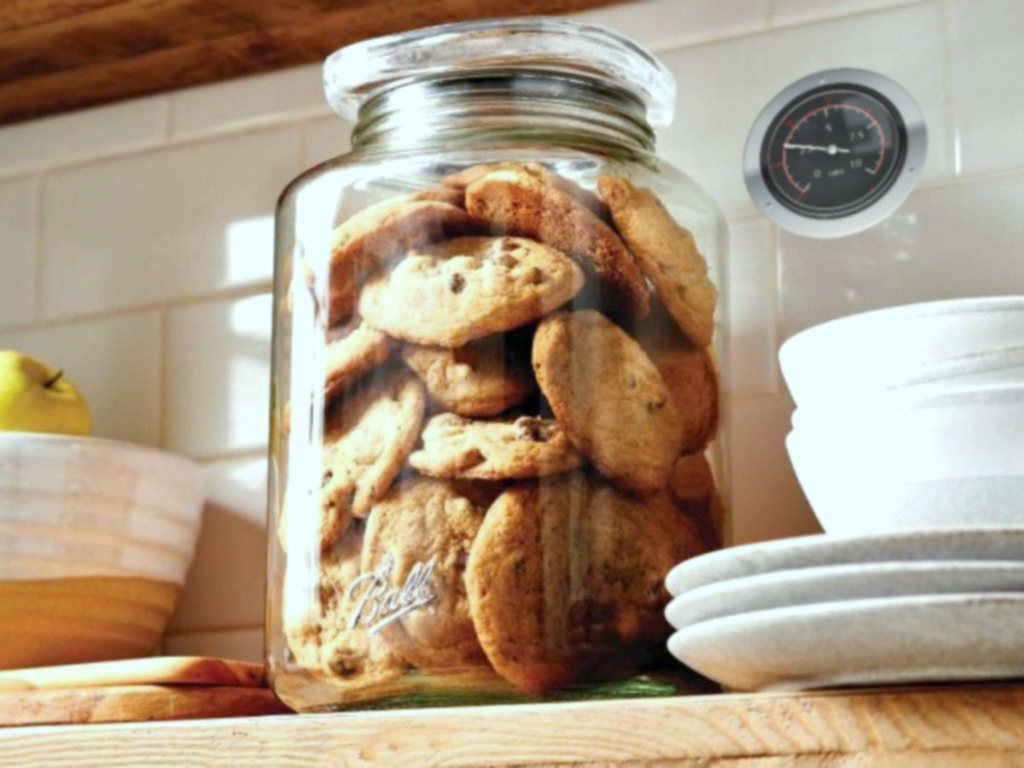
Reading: **2.5** MPa
